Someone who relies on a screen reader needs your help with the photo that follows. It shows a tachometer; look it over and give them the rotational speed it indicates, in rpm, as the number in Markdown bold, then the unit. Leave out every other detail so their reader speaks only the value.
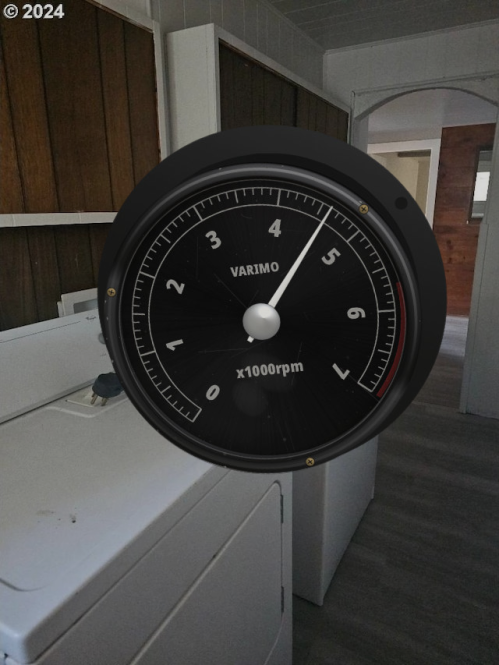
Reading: **4600** rpm
